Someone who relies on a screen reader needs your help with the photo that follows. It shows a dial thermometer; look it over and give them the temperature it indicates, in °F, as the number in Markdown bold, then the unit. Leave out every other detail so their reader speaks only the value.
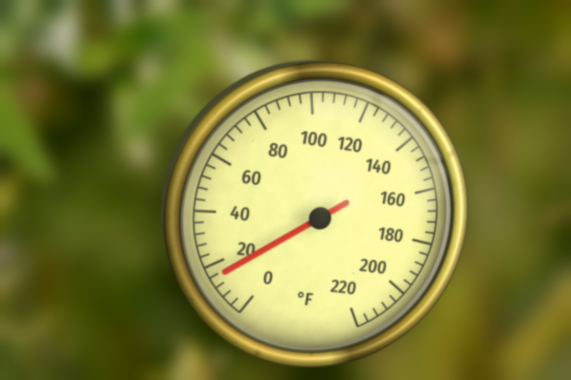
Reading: **16** °F
